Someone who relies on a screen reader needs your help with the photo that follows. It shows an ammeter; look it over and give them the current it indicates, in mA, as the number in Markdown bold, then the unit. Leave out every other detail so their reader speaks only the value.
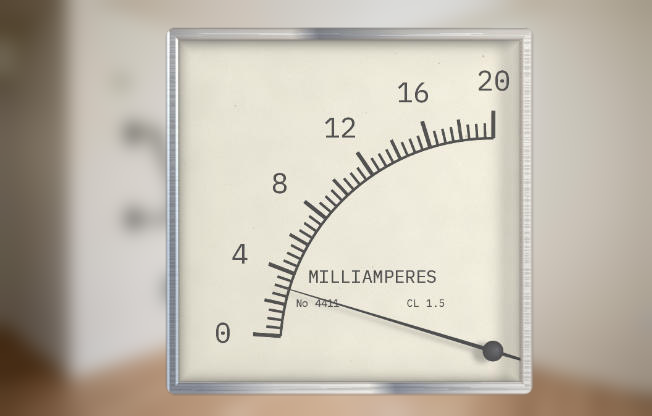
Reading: **3** mA
